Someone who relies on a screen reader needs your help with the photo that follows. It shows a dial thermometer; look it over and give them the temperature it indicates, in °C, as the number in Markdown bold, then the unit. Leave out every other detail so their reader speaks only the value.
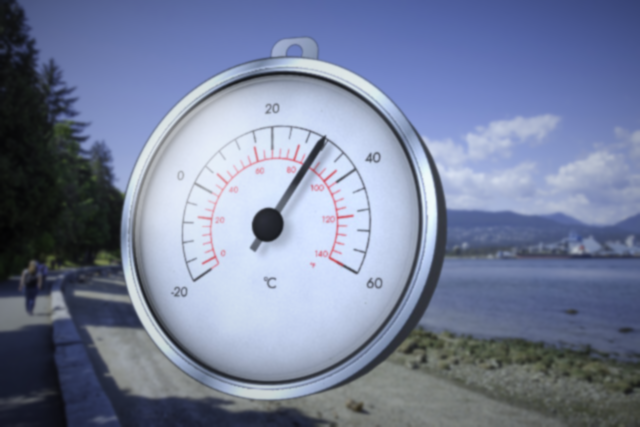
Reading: **32** °C
